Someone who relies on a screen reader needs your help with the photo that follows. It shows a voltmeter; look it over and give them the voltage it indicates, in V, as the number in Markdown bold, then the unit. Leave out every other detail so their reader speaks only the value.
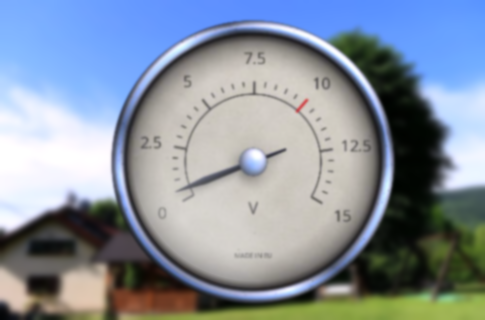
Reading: **0.5** V
